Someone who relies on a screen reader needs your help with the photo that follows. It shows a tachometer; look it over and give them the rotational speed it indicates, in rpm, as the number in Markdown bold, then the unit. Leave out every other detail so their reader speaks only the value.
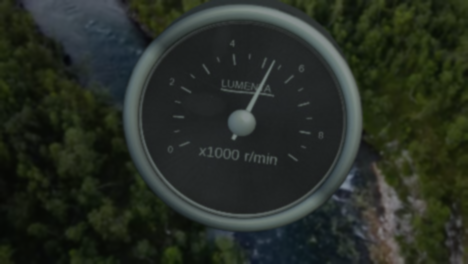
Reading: **5250** rpm
